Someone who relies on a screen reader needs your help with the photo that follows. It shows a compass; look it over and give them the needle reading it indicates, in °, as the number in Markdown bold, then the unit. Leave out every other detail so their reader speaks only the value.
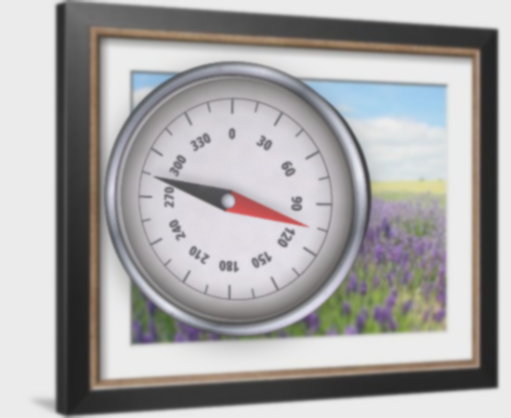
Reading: **105** °
